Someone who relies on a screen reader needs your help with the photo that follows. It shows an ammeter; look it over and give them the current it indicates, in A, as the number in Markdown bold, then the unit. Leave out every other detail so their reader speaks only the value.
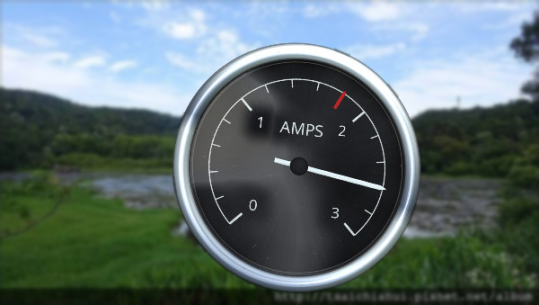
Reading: **2.6** A
